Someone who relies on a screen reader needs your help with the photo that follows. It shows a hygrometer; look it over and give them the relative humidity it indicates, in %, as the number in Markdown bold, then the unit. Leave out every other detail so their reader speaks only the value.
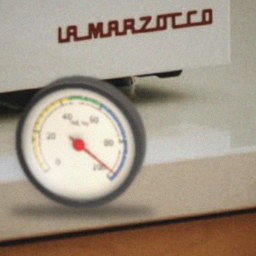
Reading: **96** %
